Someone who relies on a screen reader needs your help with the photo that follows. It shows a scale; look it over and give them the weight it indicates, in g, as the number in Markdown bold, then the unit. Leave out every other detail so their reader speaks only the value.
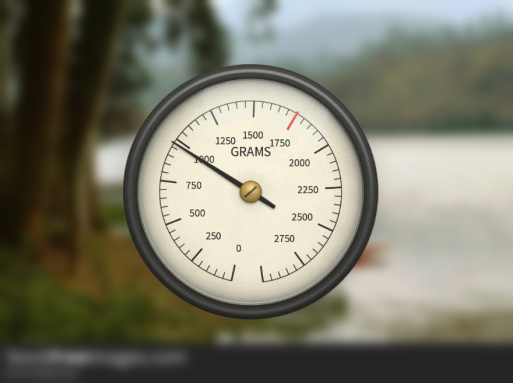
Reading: **975** g
